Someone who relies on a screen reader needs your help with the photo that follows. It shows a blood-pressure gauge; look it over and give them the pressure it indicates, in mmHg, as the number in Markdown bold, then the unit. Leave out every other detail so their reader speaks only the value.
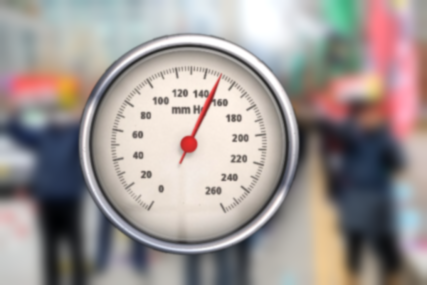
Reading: **150** mmHg
